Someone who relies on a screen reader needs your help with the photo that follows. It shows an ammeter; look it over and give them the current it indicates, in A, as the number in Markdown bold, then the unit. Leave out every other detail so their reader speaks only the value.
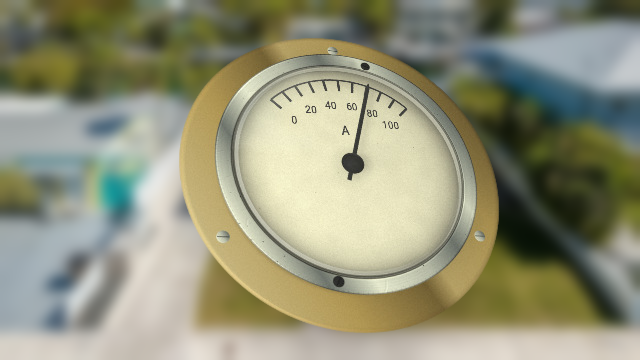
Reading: **70** A
